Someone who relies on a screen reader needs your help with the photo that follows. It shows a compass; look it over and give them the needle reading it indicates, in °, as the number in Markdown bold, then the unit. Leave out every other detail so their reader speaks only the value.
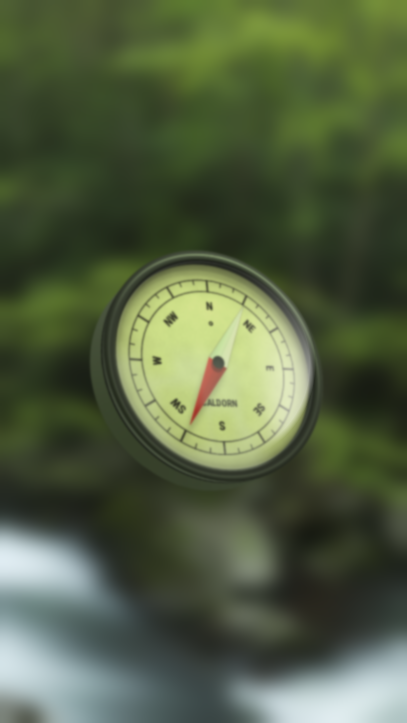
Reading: **210** °
